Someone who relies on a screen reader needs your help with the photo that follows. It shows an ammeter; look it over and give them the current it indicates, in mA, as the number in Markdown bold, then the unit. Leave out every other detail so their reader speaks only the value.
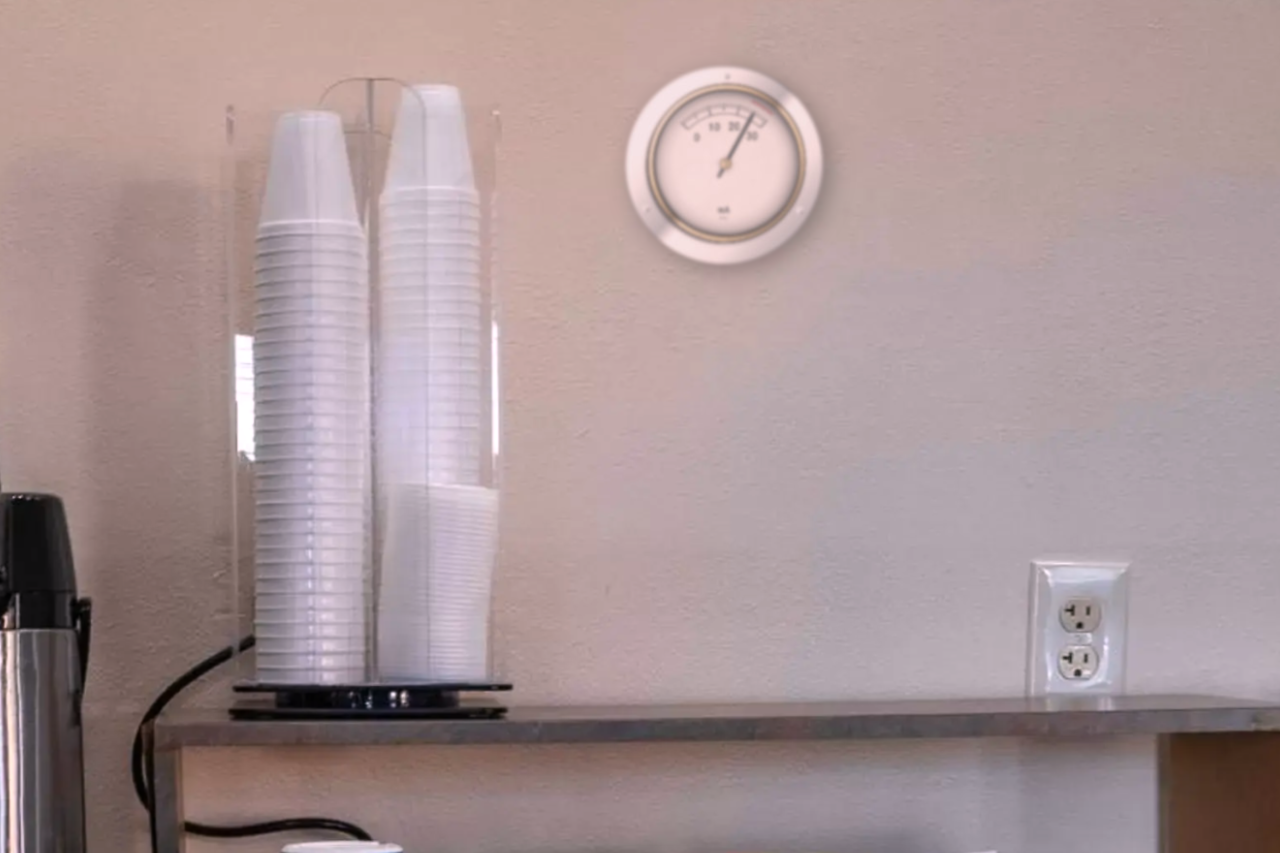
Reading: **25** mA
